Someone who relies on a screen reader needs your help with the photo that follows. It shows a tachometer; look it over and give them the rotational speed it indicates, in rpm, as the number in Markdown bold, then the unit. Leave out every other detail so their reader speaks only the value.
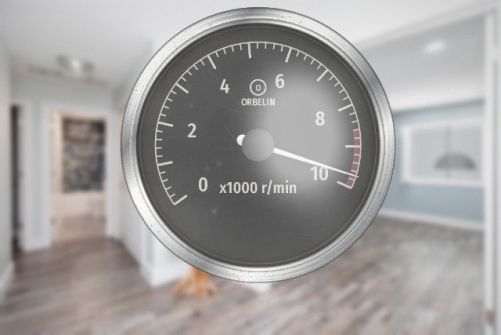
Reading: **9700** rpm
